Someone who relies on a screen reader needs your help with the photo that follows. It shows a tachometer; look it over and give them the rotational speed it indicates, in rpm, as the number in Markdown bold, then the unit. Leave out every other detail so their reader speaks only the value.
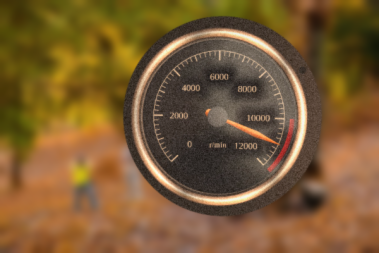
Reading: **11000** rpm
